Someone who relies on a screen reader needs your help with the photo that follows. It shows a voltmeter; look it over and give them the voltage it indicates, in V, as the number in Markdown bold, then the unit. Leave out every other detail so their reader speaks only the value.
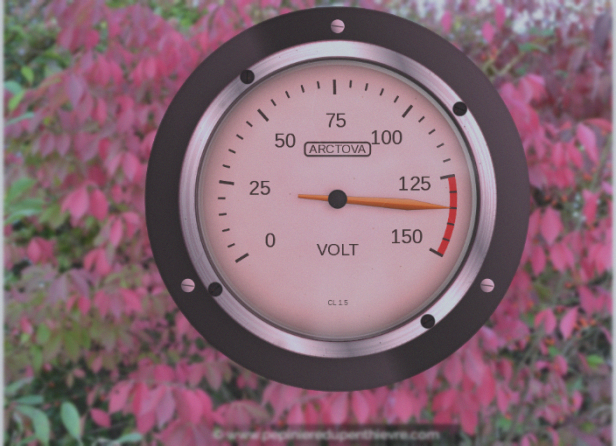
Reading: **135** V
